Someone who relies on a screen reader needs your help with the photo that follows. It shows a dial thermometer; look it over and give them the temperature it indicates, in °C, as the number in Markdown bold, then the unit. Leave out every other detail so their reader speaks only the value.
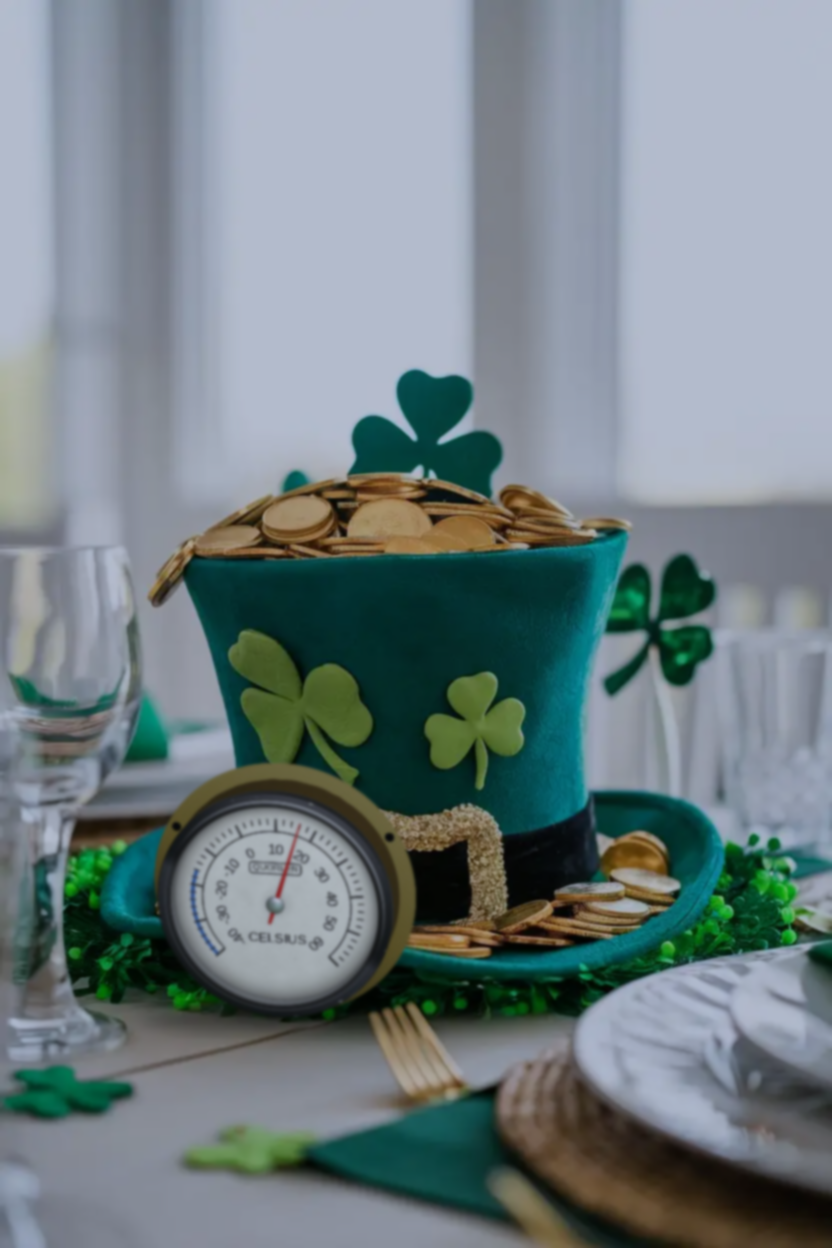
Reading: **16** °C
